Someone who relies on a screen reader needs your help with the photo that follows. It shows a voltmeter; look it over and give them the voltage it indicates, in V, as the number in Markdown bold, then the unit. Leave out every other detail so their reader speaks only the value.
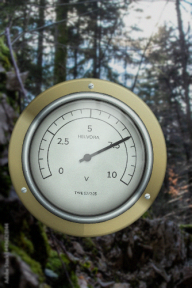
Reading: **7.5** V
